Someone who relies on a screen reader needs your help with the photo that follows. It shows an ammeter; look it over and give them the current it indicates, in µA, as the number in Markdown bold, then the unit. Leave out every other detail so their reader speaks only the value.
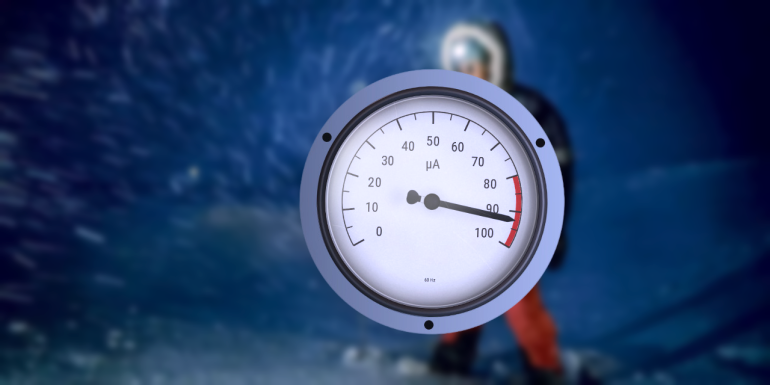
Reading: **92.5** µA
